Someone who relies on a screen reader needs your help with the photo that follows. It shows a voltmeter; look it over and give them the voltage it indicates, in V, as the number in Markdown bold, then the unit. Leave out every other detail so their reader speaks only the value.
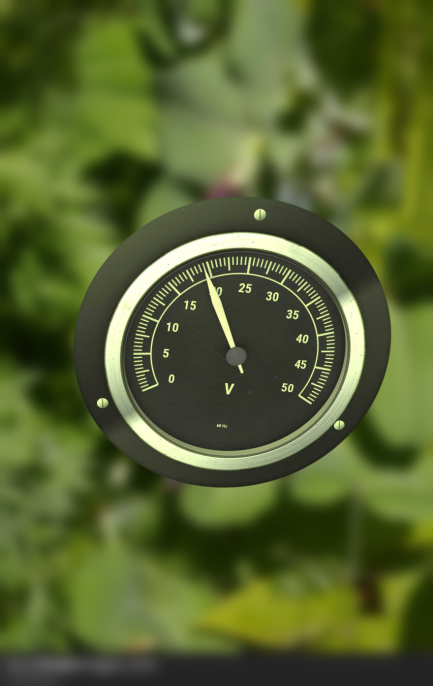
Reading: **19.5** V
